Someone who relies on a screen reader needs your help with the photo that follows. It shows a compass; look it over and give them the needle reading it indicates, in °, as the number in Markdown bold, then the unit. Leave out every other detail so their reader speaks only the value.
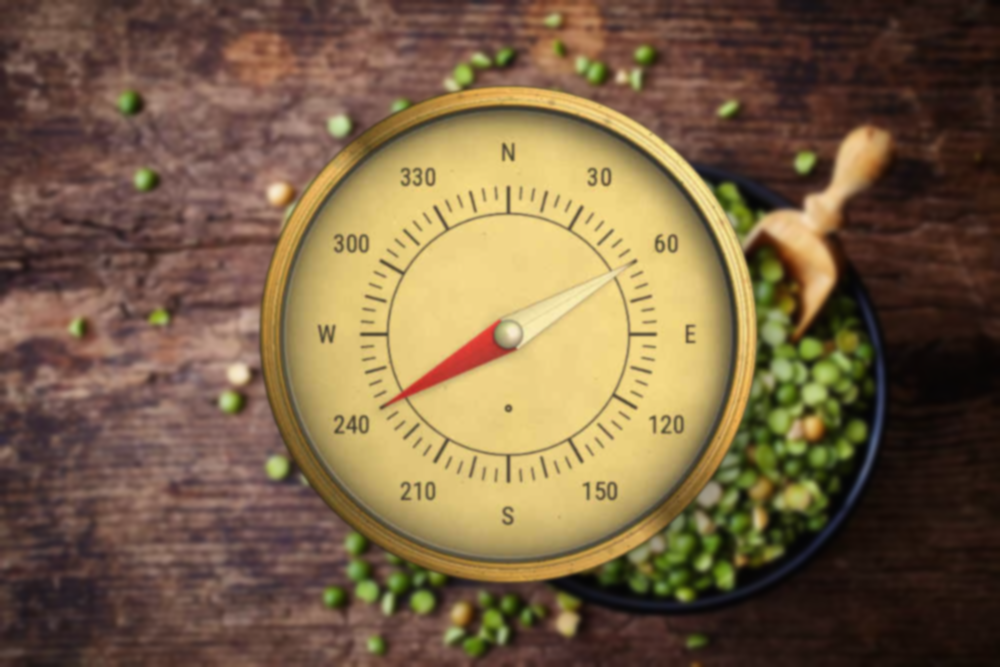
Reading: **240** °
